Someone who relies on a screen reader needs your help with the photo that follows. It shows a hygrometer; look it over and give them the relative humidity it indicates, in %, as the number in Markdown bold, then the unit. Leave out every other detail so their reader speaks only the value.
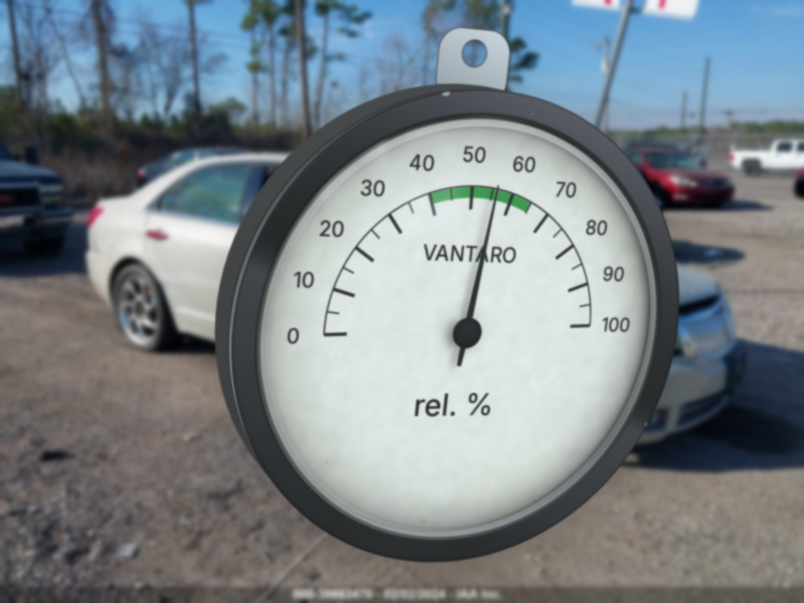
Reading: **55** %
